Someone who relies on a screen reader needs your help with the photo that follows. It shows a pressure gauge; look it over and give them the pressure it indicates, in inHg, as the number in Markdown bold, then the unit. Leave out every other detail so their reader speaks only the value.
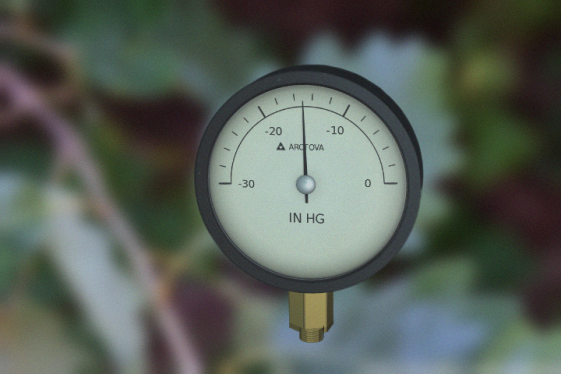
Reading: **-15** inHg
